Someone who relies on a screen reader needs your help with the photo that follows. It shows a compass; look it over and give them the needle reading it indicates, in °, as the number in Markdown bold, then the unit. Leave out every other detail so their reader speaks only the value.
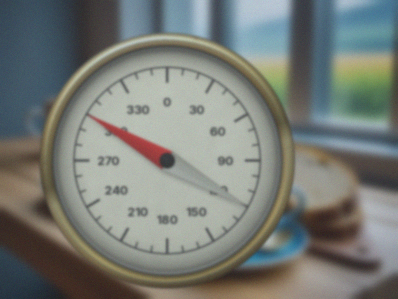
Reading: **300** °
